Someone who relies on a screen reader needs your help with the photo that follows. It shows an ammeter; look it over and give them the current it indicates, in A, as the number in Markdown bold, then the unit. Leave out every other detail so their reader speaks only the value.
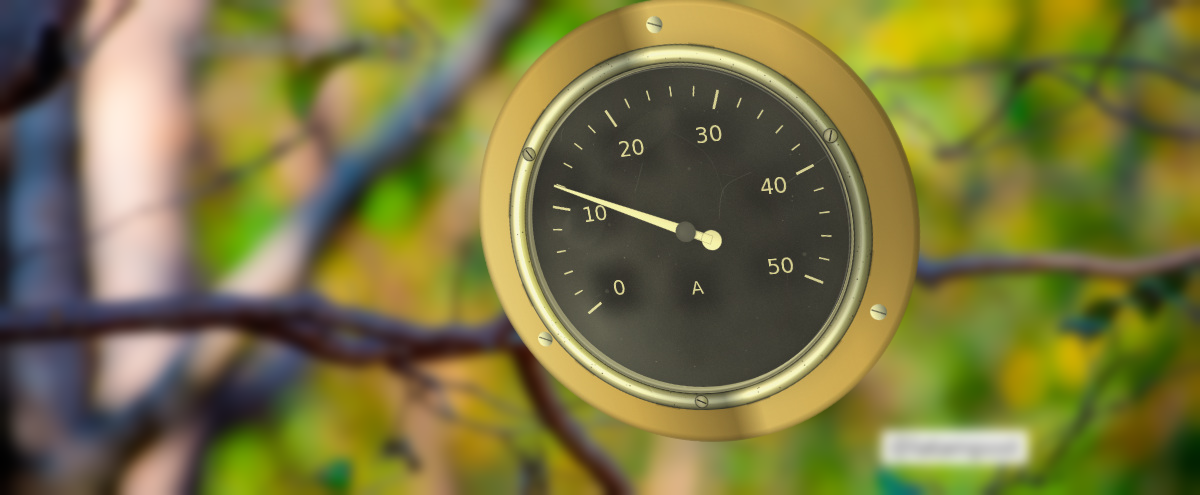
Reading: **12** A
